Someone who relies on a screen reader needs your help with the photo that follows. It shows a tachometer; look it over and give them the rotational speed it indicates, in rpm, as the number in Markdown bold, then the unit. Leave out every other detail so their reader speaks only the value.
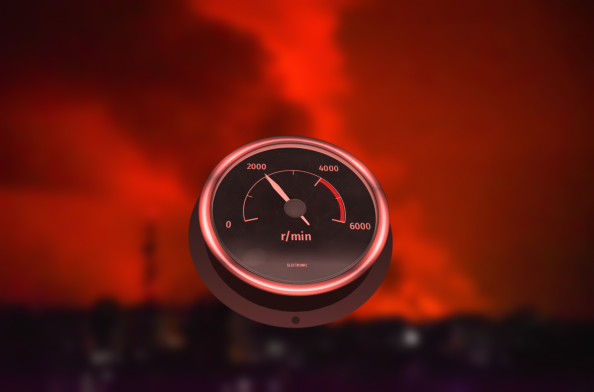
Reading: **2000** rpm
